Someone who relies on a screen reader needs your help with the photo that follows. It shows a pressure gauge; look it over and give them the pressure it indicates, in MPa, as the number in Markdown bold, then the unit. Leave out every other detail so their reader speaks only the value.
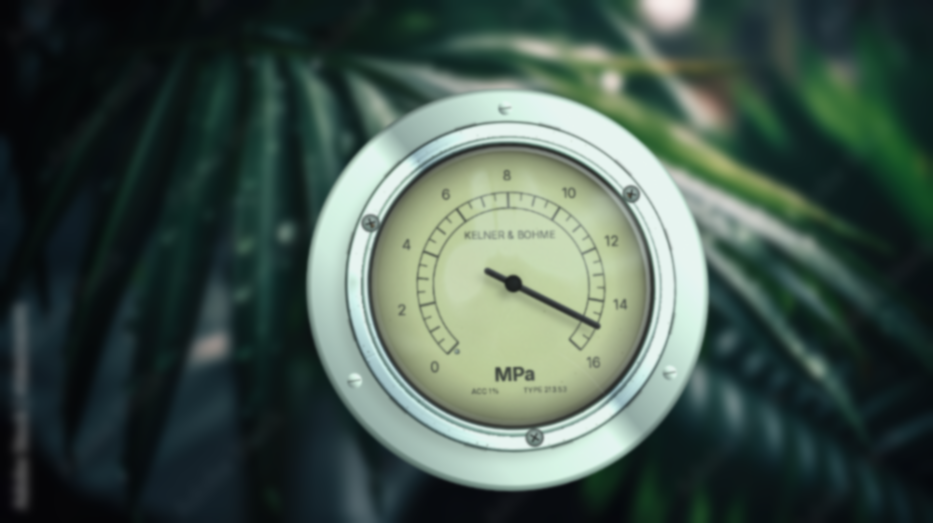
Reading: **15** MPa
